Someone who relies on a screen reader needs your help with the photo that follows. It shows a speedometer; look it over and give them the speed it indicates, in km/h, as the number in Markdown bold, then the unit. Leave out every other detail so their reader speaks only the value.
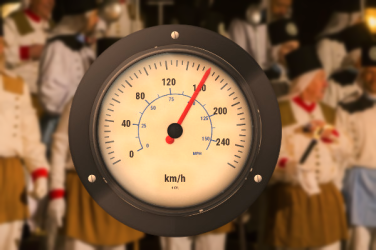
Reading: **160** km/h
